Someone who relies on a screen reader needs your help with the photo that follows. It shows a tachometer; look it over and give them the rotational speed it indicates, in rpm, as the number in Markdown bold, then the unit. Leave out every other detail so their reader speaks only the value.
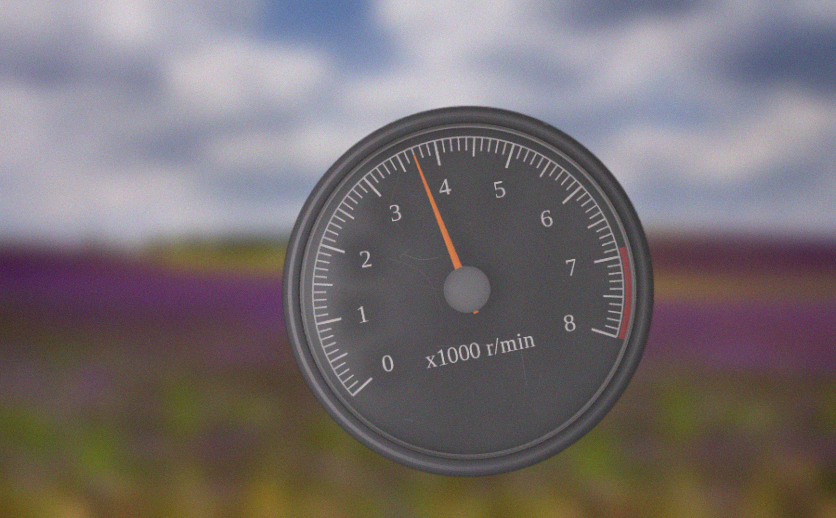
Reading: **3700** rpm
